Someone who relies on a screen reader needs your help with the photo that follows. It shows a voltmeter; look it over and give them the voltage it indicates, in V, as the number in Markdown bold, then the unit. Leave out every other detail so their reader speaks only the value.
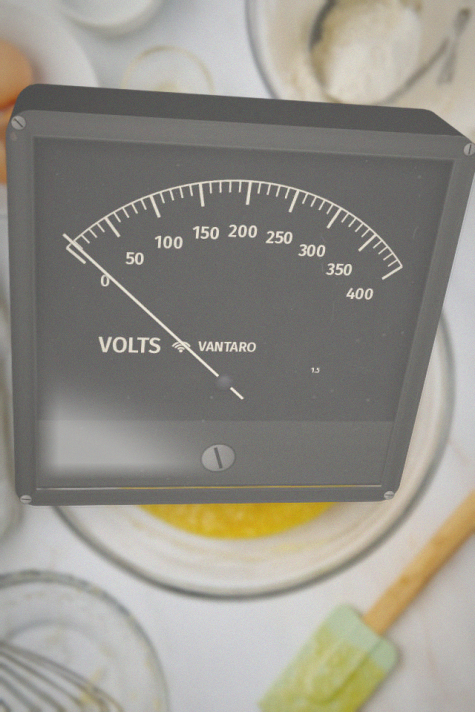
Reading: **10** V
